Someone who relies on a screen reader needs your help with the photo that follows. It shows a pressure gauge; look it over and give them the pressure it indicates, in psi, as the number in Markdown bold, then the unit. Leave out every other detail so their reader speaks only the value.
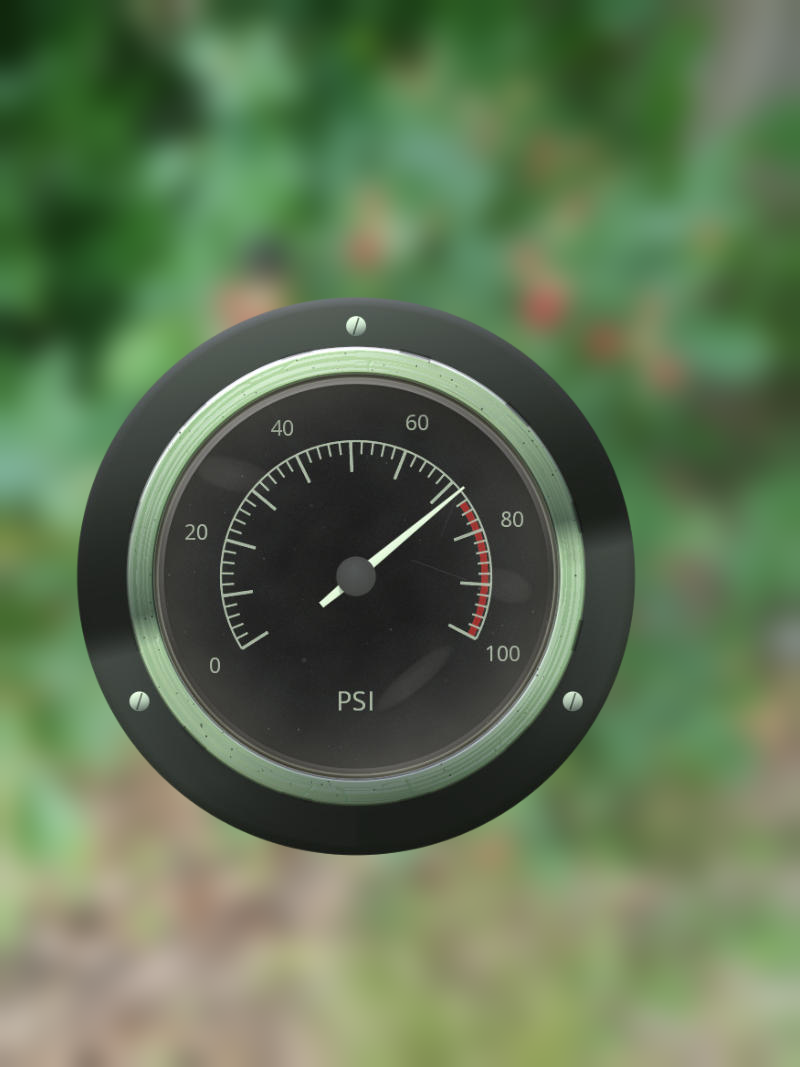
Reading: **72** psi
